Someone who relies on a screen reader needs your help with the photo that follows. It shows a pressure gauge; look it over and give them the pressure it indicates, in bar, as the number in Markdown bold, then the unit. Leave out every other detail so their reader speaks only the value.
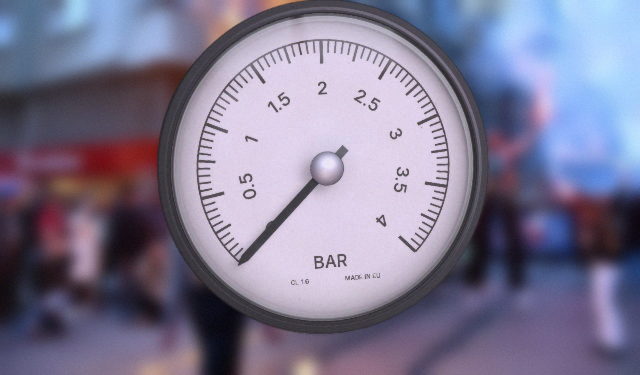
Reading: **0** bar
